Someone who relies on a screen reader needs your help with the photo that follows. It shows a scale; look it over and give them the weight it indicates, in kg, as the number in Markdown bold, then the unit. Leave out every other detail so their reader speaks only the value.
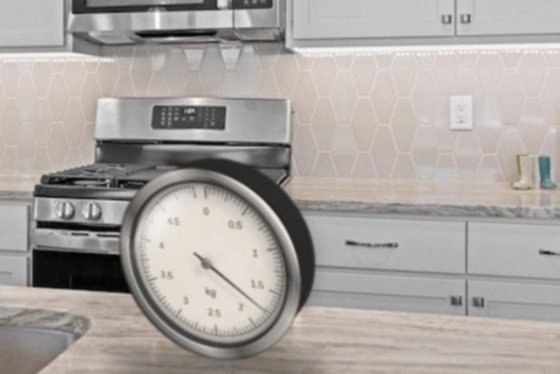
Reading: **1.75** kg
